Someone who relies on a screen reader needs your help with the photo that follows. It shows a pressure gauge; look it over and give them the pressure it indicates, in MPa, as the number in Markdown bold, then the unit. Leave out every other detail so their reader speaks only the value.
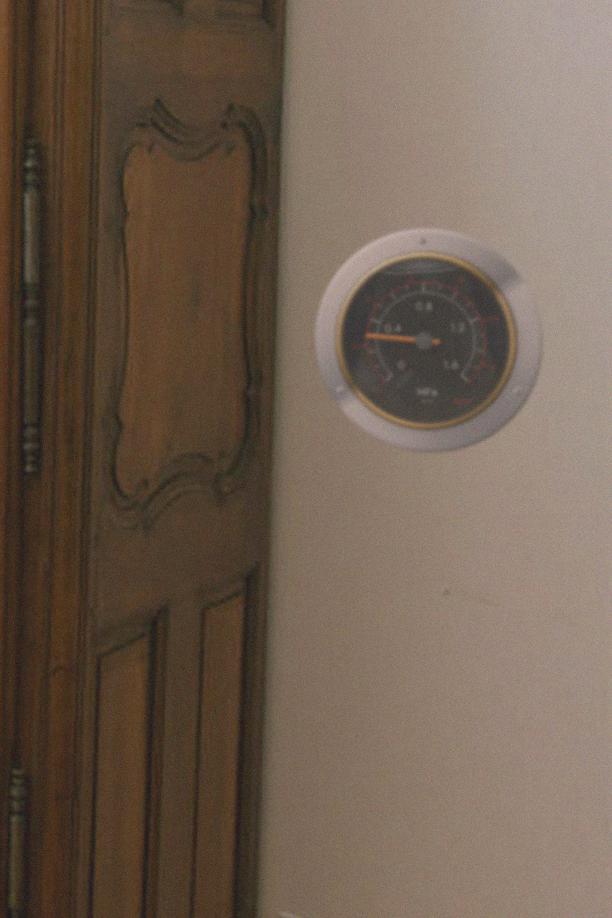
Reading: **0.3** MPa
